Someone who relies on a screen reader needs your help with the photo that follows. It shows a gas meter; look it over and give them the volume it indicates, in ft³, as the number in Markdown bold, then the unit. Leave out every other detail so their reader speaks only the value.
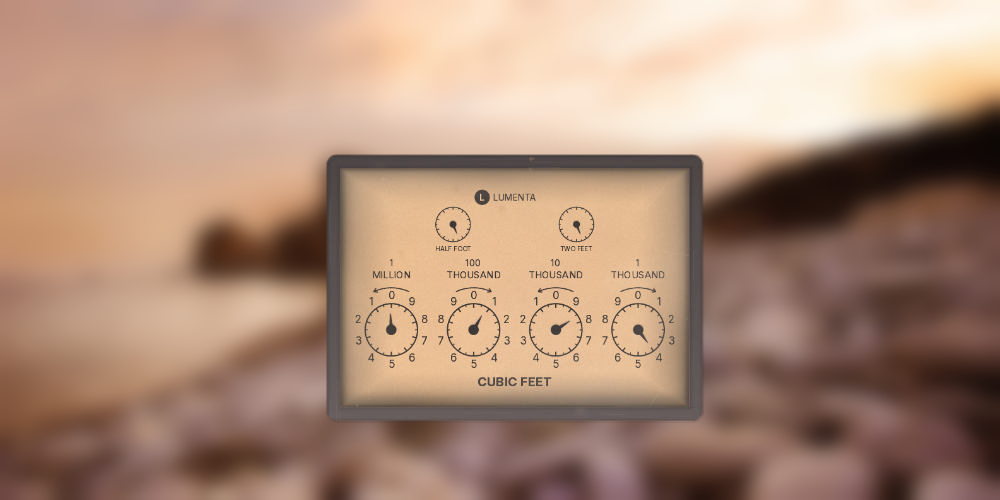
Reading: **8400** ft³
